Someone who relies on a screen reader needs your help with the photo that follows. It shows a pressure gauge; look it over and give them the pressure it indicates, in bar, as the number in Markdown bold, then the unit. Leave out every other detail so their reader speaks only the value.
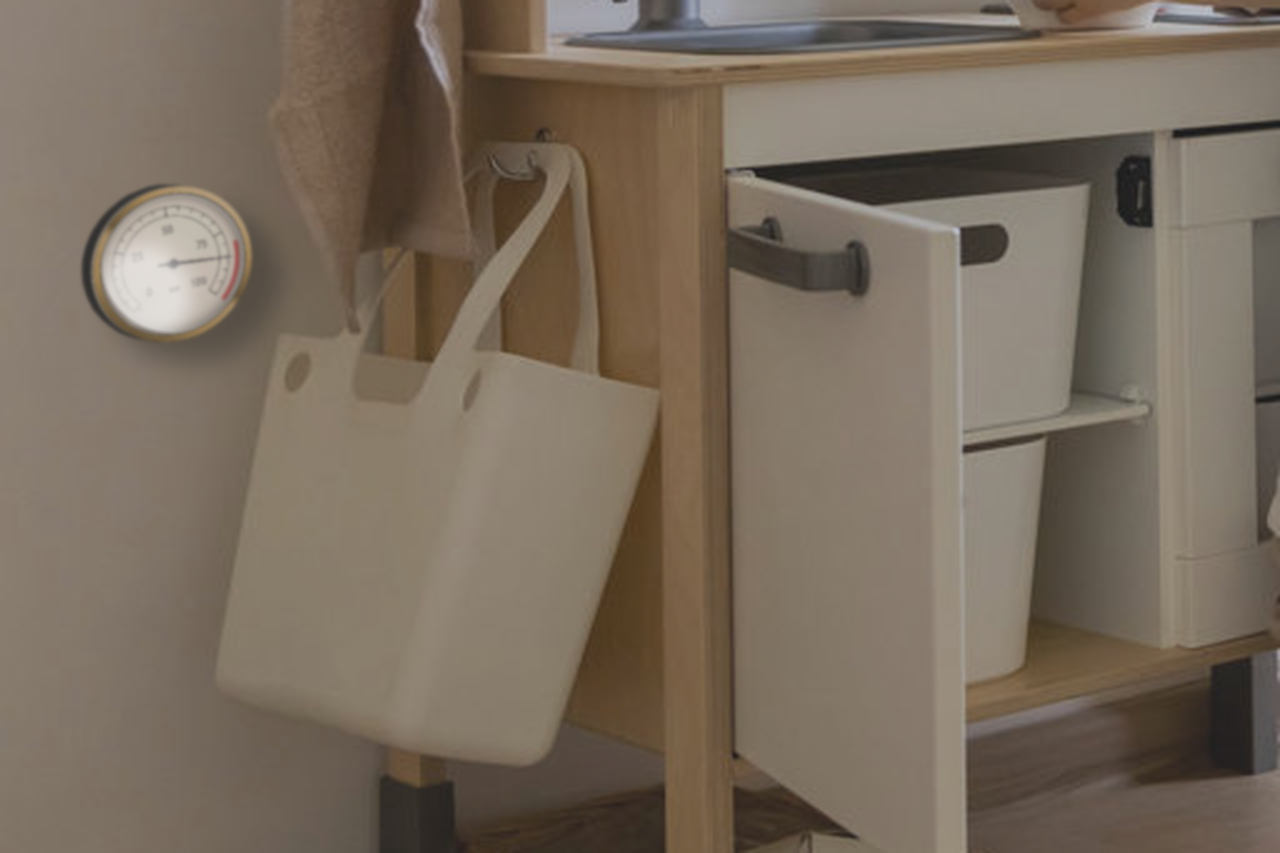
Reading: **85** bar
